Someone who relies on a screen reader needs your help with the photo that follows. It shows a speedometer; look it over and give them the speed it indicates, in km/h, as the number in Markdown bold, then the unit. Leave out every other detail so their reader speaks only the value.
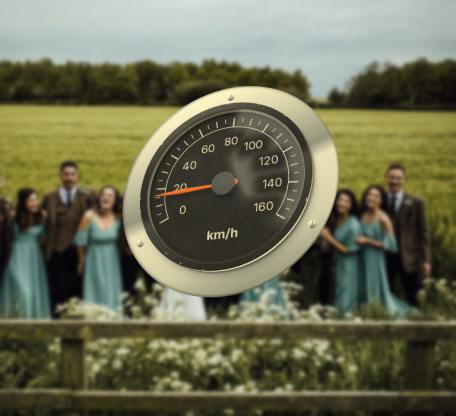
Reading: **15** km/h
